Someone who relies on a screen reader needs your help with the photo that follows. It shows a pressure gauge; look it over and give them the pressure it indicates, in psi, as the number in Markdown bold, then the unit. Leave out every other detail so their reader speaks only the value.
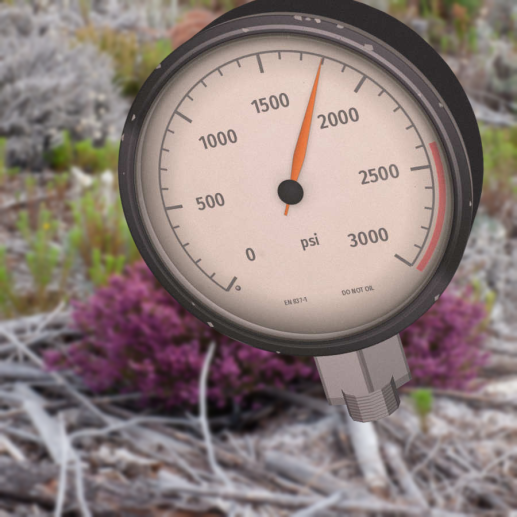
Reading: **1800** psi
